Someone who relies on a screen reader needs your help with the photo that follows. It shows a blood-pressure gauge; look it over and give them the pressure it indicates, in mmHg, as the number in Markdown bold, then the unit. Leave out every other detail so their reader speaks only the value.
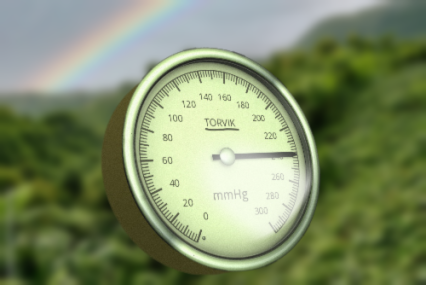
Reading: **240** mmHg
